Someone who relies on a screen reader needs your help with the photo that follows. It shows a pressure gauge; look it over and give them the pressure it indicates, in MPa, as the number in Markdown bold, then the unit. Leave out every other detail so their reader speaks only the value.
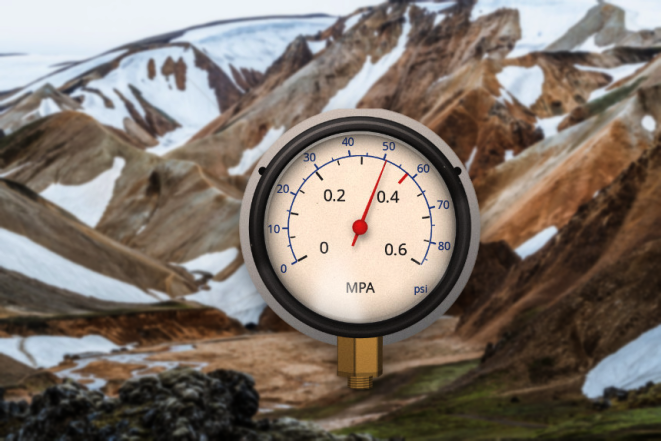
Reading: **0.35** MPa
